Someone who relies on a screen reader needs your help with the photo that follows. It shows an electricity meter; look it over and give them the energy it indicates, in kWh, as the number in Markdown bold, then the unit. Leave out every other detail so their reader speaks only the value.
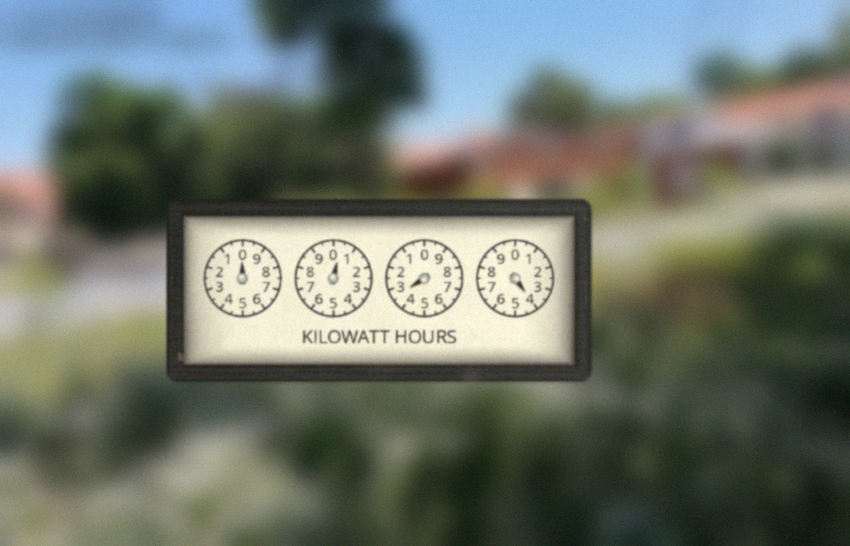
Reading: **34** kWh
